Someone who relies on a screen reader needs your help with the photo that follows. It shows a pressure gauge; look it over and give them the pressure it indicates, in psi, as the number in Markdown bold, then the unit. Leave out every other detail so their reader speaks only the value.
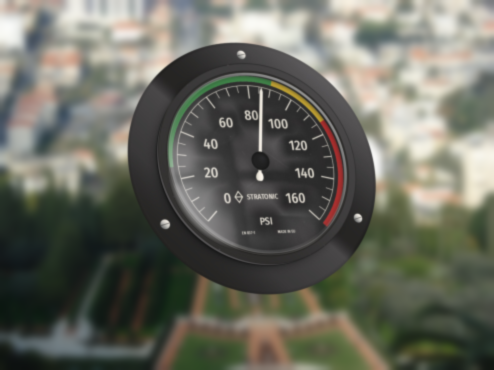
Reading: **85** psi
